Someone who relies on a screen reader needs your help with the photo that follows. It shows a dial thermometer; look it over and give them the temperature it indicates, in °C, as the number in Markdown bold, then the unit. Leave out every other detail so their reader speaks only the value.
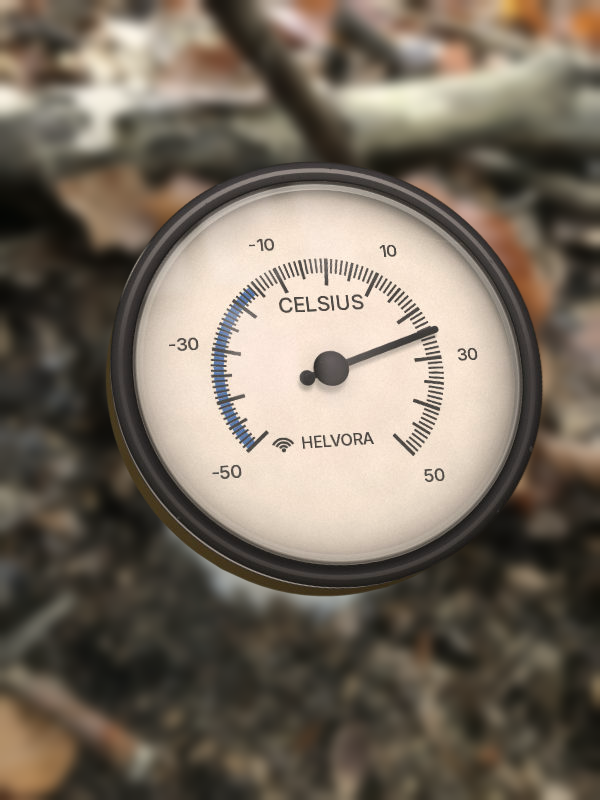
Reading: **25** °C
